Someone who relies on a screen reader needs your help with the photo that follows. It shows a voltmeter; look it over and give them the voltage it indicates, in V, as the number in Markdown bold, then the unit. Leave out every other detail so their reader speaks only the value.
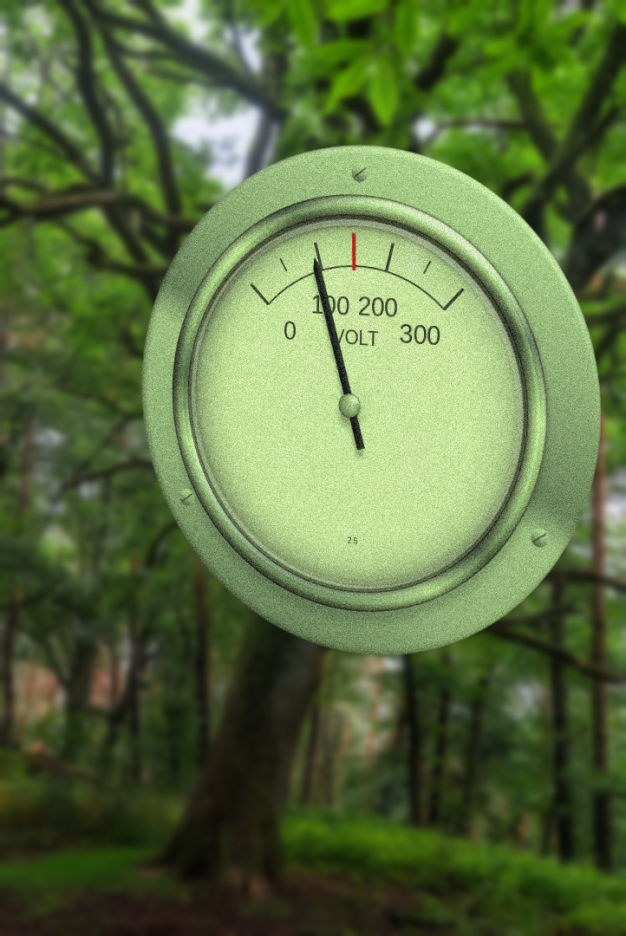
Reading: **100** V
